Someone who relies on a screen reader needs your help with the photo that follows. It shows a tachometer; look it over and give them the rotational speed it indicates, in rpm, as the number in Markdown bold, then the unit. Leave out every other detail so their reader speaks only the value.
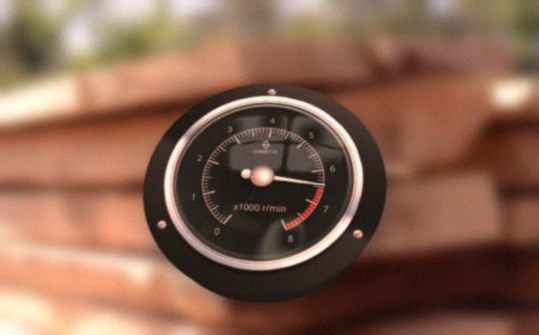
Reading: **6500** rpm
